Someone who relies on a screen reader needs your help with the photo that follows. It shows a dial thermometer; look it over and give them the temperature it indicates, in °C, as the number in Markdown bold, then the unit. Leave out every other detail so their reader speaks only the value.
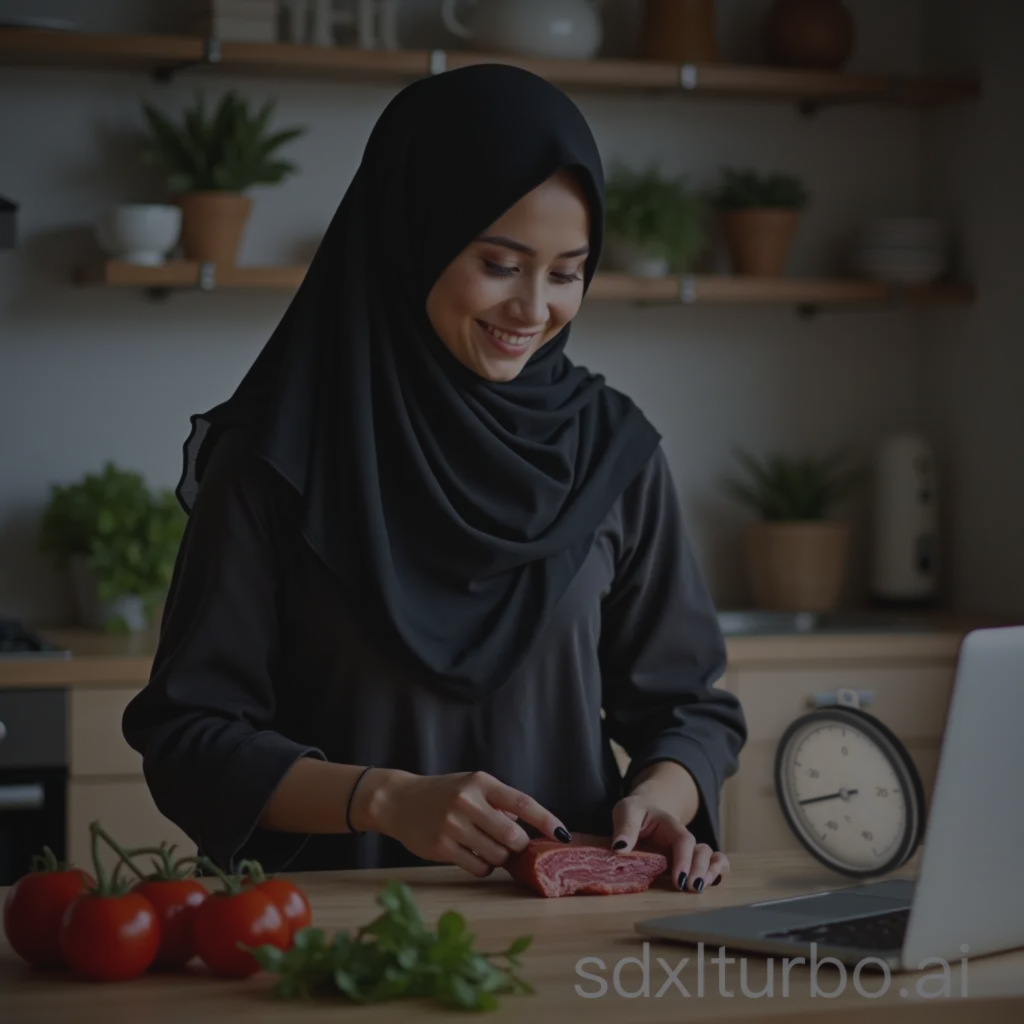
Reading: **-30** °C
